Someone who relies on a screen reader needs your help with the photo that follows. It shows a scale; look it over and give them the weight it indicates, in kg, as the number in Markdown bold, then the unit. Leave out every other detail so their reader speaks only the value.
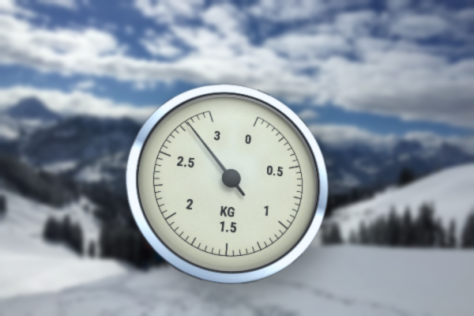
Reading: **2.8** kg
